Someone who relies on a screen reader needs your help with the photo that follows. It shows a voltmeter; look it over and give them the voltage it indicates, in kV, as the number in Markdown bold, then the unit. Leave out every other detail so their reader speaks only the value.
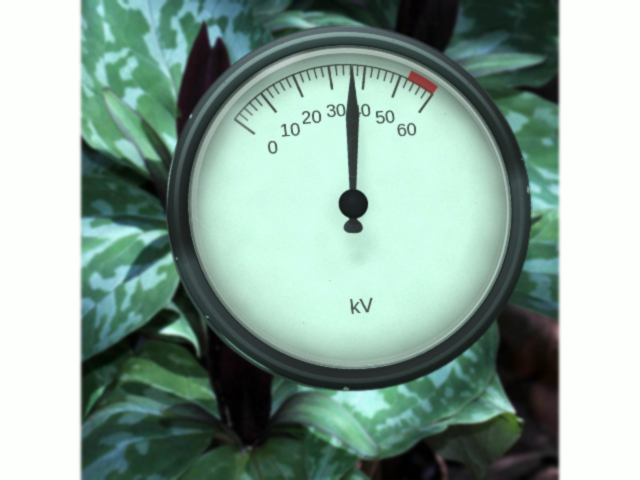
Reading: **36** kV
